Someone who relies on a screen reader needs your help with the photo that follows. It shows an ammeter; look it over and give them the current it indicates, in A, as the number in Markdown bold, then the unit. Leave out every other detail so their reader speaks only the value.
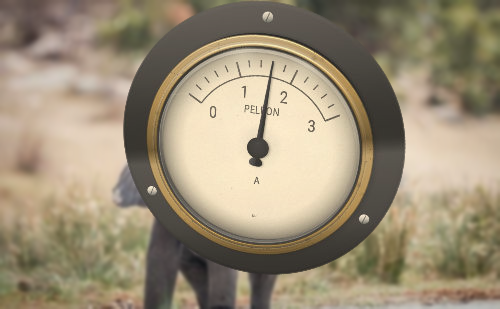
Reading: **1.6** A
